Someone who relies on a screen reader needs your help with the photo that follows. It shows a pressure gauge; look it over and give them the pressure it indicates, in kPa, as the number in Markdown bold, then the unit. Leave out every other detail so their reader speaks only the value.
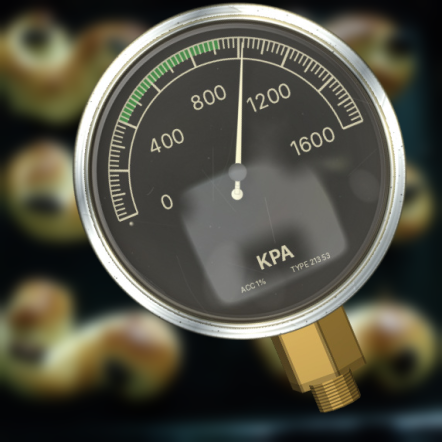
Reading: **1020** kPa
